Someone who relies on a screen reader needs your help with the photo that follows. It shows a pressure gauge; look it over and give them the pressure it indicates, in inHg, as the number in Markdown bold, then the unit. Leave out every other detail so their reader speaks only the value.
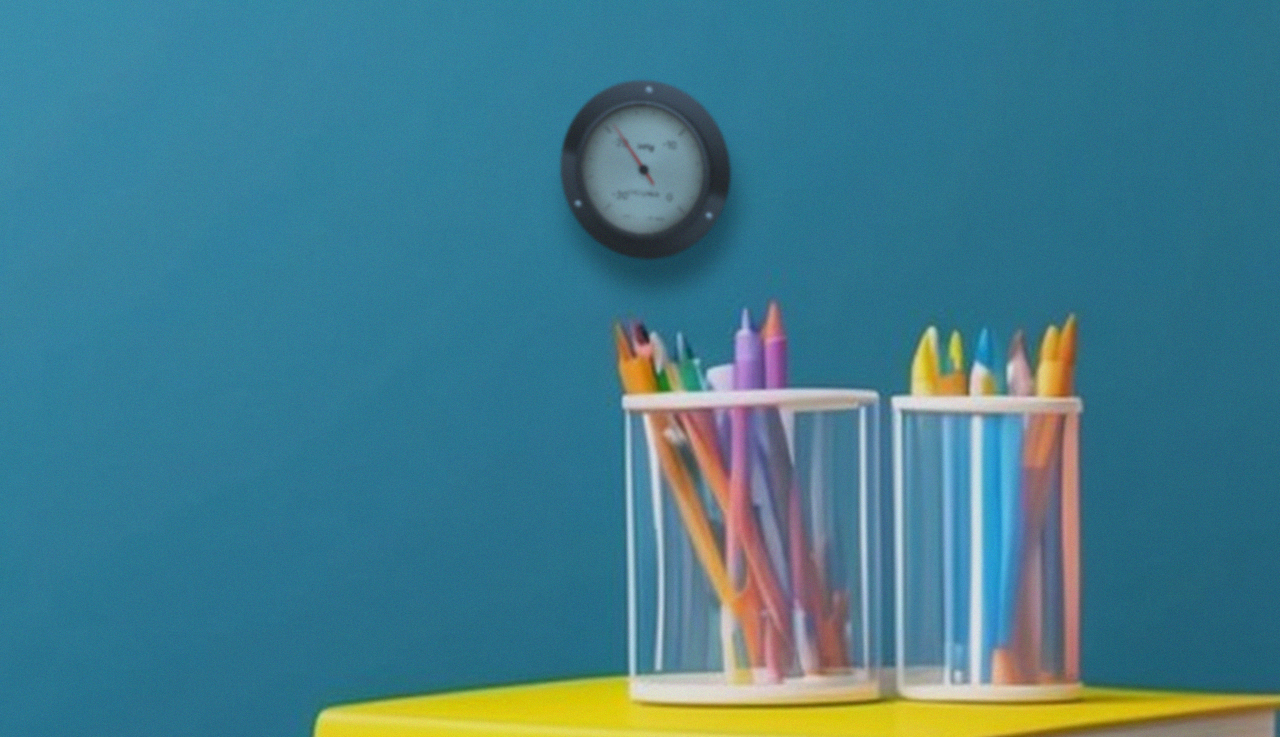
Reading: **-19** inHg
